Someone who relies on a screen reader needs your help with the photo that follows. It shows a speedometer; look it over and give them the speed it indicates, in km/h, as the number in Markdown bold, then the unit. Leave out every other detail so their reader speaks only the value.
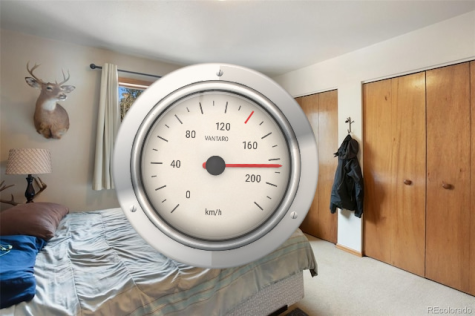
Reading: **185** km/h
